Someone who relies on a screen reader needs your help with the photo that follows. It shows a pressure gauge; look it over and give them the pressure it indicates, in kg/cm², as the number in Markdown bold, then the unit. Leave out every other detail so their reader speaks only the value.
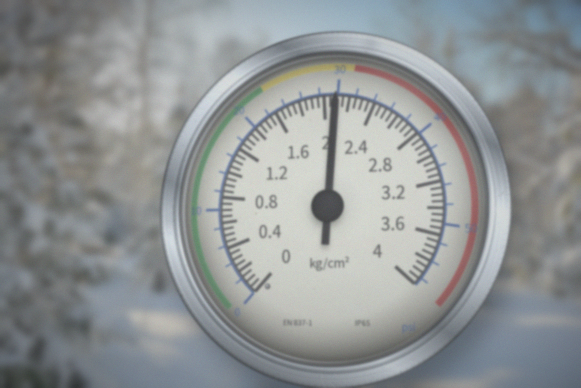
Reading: **2.1** kg/cm²
